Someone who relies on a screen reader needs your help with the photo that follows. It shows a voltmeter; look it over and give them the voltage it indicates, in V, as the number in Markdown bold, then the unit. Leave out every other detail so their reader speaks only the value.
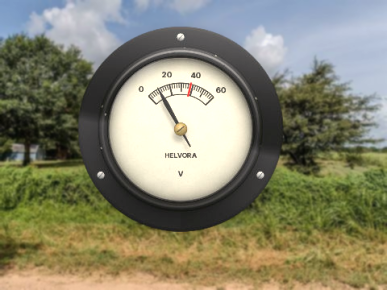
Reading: **10** V
